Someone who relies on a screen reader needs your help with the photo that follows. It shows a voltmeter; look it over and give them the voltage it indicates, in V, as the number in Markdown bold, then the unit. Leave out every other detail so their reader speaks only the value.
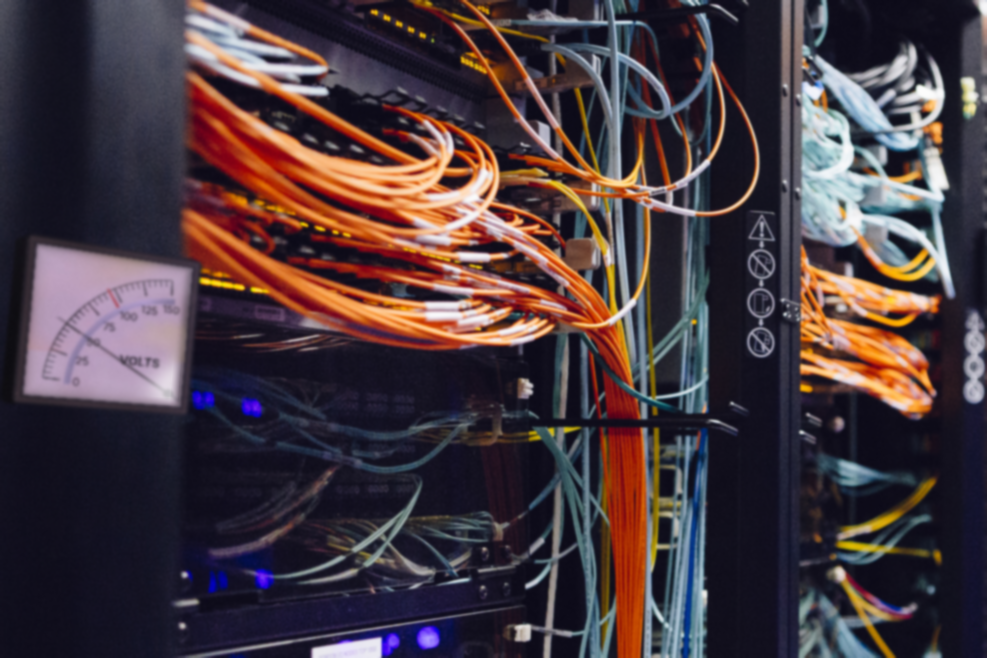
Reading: **50** V
